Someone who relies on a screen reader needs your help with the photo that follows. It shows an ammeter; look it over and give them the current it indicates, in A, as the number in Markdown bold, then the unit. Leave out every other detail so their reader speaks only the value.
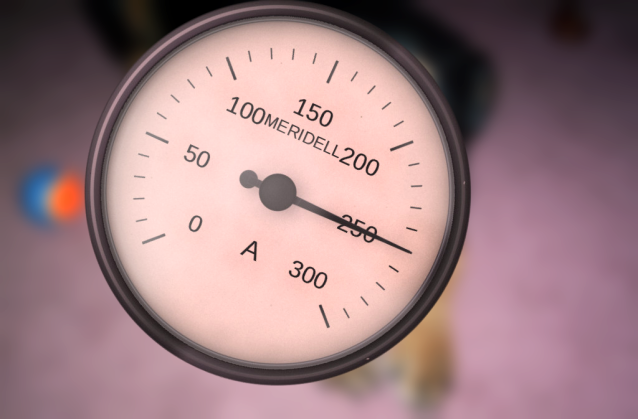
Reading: **250** A
